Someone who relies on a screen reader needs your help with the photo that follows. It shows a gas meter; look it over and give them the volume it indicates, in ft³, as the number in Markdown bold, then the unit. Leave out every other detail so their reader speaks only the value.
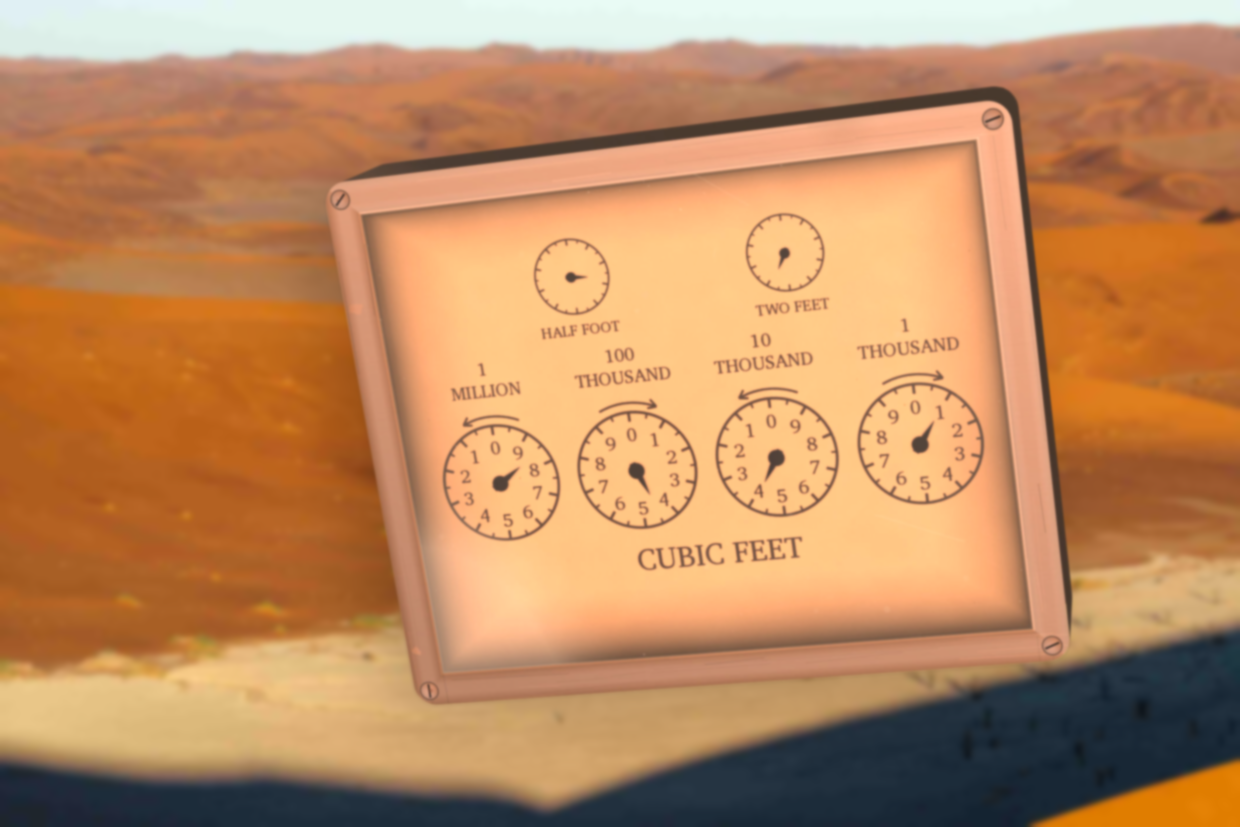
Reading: **844100** ft³
